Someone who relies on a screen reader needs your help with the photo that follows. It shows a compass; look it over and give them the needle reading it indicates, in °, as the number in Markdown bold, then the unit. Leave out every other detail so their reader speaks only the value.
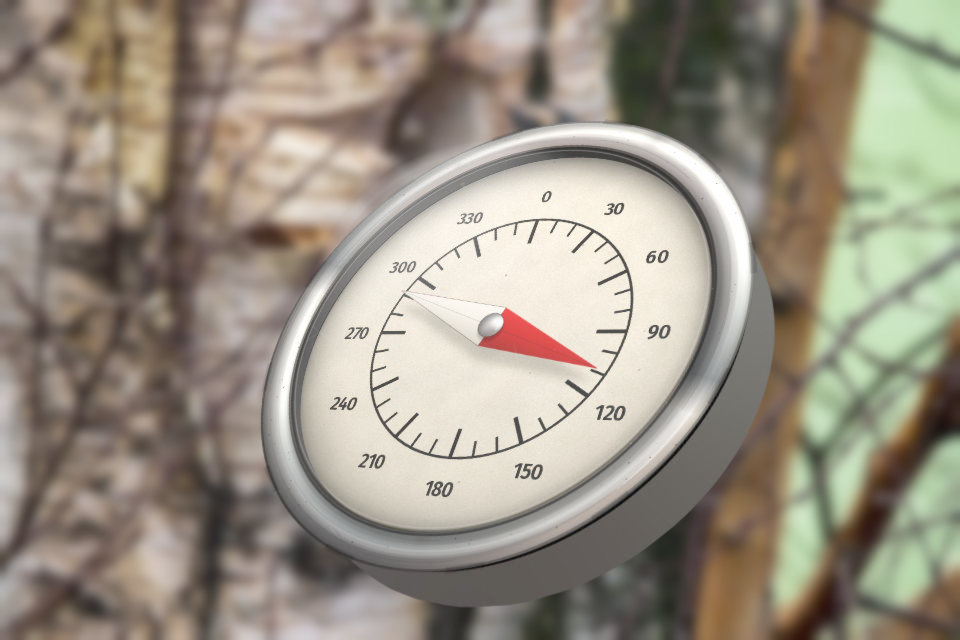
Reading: **110** °
